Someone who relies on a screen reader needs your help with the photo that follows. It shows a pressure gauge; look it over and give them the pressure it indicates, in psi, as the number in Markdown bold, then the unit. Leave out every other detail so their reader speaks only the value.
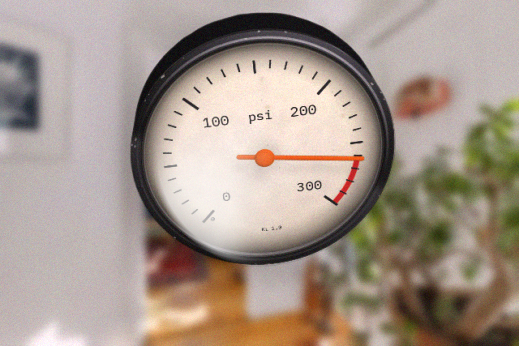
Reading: **260** psi
